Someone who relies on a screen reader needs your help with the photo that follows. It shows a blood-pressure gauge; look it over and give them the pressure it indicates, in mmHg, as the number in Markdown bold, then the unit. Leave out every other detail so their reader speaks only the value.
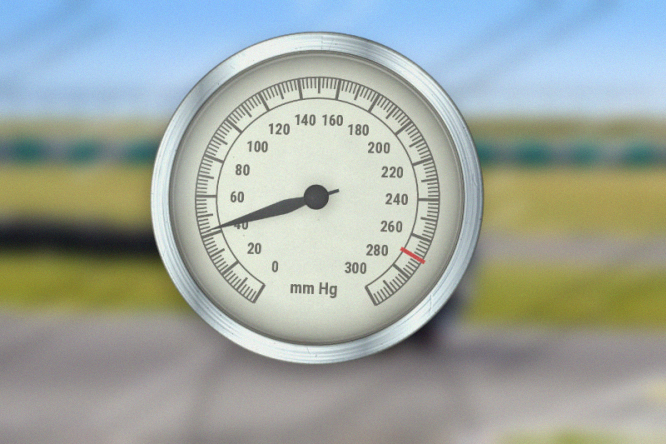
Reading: **42** mmHg
